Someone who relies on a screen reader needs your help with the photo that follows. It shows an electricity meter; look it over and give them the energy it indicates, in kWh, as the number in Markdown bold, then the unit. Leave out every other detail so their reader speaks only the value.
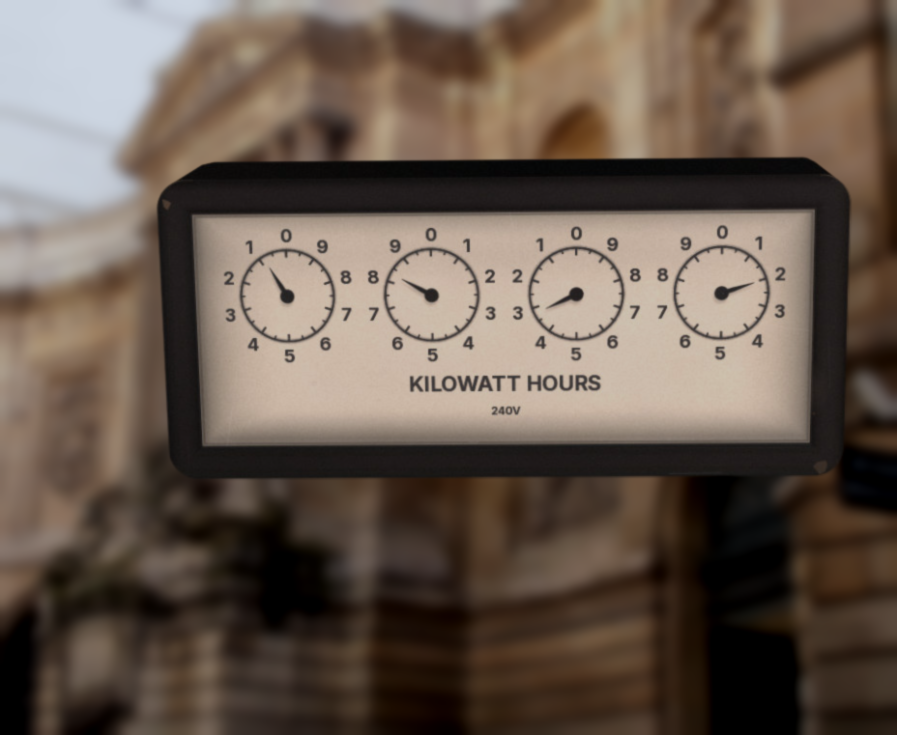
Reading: **832** kWh
